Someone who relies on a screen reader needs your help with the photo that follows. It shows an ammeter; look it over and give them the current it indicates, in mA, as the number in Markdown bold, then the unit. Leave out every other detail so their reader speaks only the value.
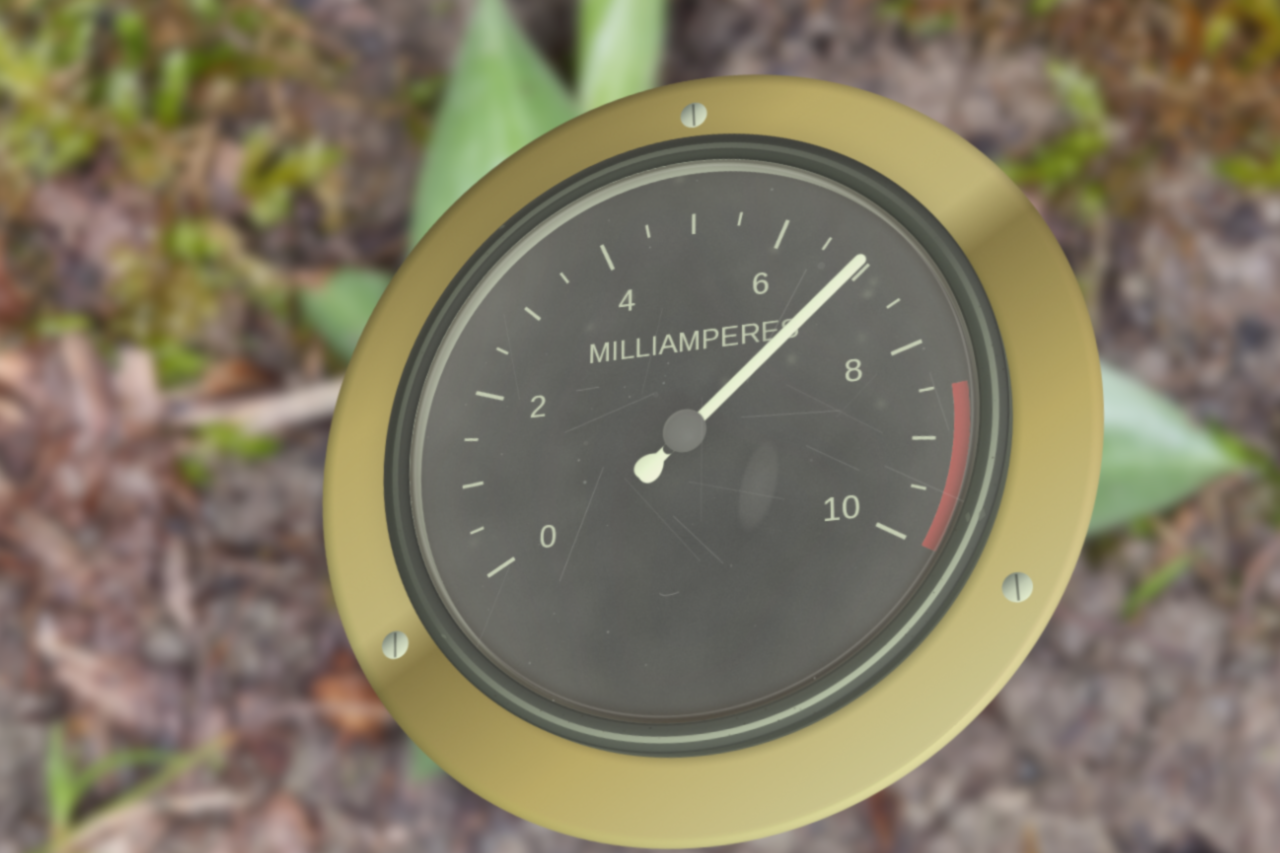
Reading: **7** mA
